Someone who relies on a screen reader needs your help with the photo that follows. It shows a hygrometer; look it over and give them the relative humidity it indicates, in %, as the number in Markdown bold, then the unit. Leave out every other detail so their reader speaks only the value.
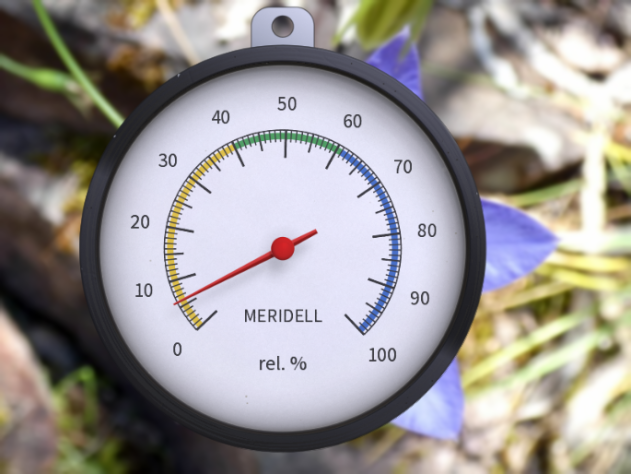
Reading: **6** %
